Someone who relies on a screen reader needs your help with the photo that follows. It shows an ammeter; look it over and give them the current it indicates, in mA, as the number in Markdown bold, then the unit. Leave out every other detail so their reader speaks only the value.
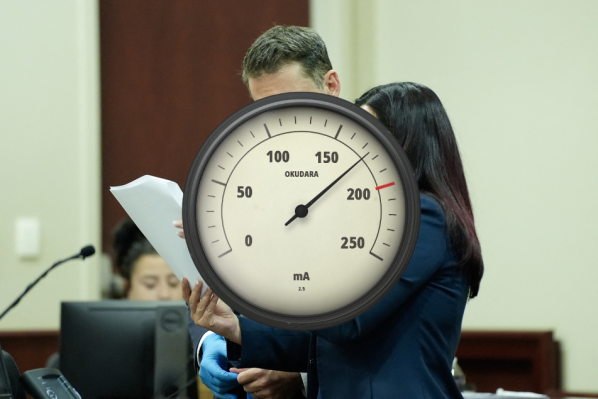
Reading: **175** mA
